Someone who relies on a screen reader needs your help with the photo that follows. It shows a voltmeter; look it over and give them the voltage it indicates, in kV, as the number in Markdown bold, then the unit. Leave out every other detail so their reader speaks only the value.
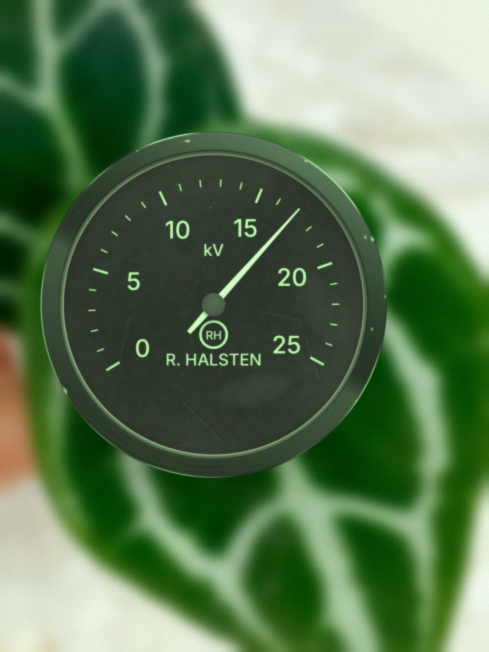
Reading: **17** kV
